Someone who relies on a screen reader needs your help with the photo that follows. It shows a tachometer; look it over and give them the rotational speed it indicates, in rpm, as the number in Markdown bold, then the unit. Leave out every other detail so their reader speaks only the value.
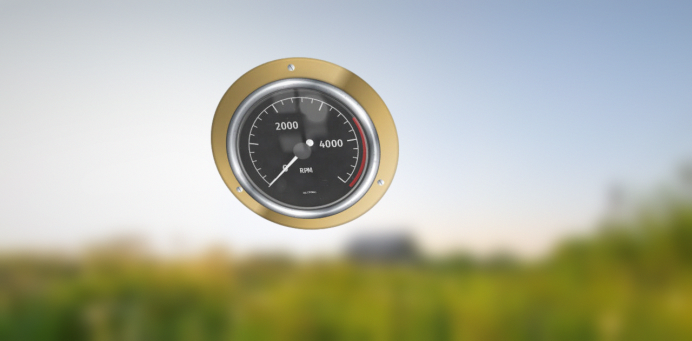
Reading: **0** rpm
